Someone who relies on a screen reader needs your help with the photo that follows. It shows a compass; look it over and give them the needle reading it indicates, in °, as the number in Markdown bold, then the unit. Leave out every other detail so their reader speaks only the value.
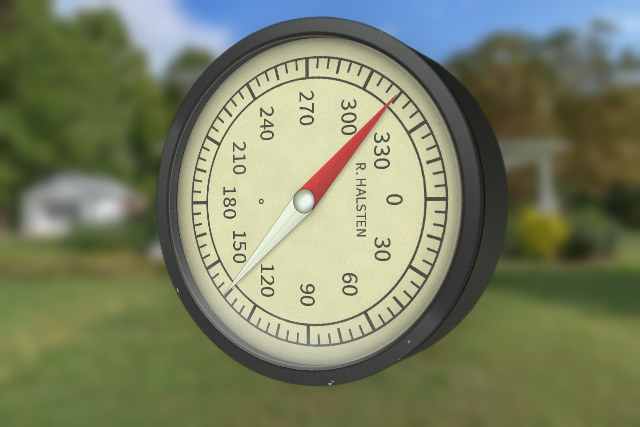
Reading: **315** °
